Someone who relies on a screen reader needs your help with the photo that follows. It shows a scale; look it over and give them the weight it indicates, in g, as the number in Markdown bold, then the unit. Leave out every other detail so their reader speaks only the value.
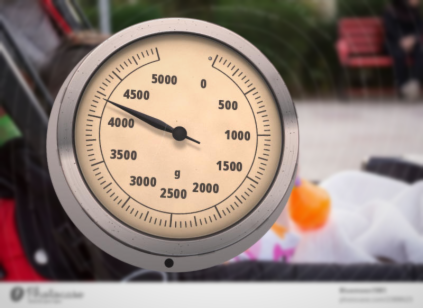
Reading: **4200** g
